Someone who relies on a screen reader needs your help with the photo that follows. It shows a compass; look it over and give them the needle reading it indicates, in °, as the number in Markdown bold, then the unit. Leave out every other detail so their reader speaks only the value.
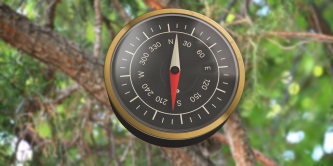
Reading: **190** °
